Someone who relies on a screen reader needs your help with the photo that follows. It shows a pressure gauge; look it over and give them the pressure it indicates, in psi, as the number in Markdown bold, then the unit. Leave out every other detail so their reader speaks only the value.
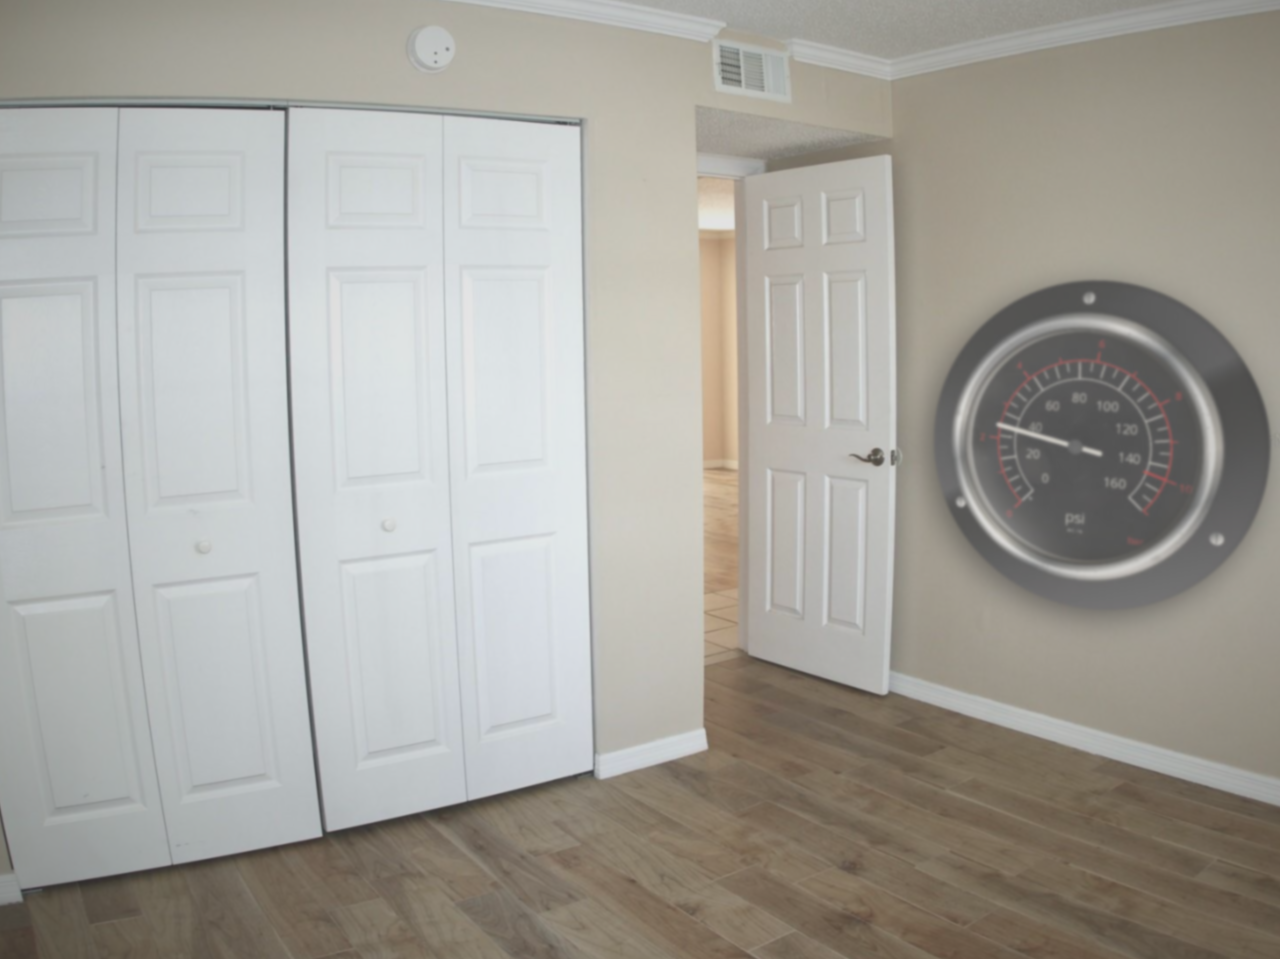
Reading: **35** psi
